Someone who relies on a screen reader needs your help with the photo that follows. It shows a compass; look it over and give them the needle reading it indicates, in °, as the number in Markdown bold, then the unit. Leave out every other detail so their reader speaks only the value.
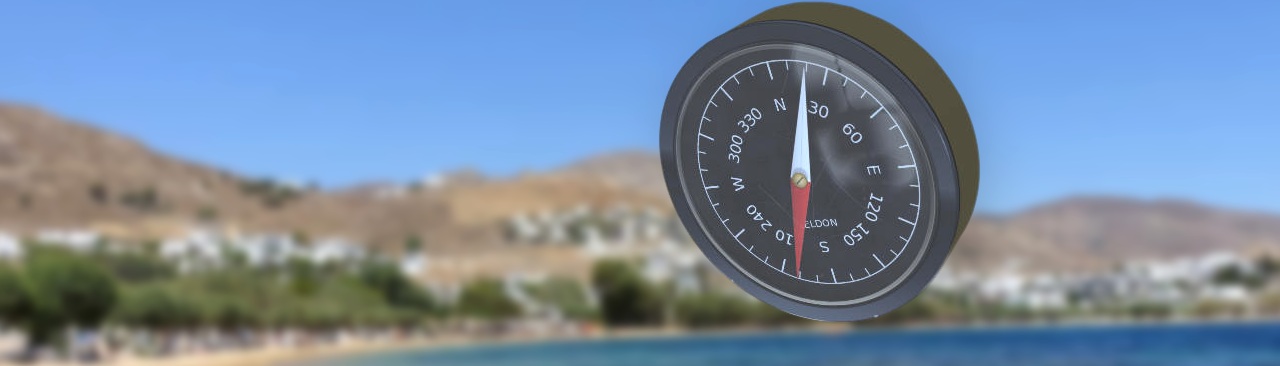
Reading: **200** °
